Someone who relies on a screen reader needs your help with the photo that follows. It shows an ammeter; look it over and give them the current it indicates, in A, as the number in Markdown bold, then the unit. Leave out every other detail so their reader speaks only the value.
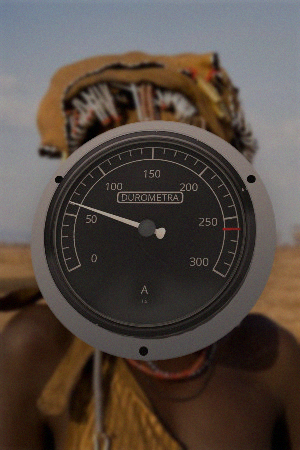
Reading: **60** A
